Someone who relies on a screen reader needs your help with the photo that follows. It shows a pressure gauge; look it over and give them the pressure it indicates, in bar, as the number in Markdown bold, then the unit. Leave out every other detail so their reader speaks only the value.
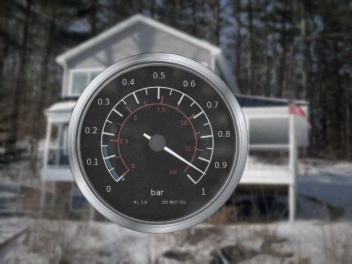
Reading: **0.95** bar
